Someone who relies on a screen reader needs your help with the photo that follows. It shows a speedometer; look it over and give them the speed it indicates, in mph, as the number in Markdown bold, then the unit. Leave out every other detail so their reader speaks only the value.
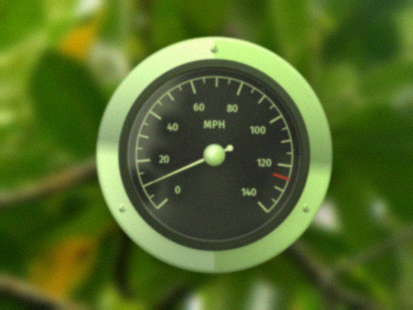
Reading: **10** mph
